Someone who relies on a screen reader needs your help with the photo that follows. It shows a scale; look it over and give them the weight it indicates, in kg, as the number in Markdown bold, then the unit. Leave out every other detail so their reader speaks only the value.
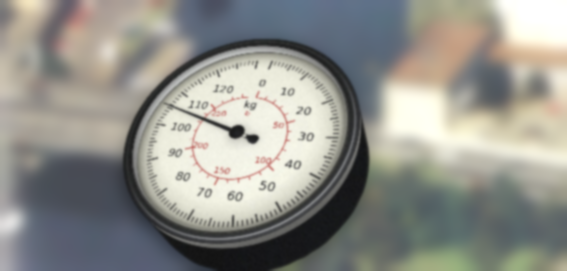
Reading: **105** kg
